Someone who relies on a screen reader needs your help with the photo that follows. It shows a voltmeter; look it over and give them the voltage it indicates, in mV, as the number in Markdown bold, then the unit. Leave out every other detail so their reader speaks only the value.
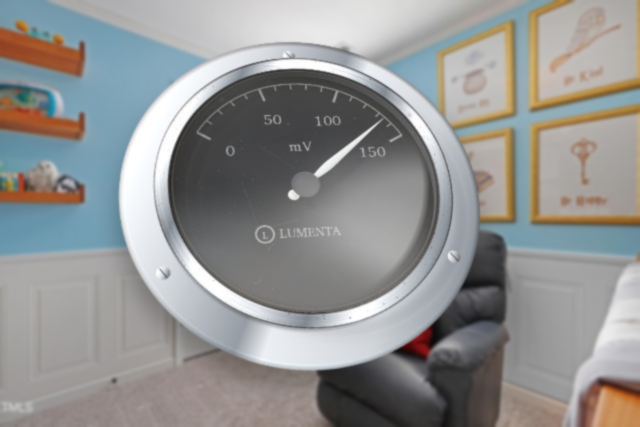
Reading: **135** mV
